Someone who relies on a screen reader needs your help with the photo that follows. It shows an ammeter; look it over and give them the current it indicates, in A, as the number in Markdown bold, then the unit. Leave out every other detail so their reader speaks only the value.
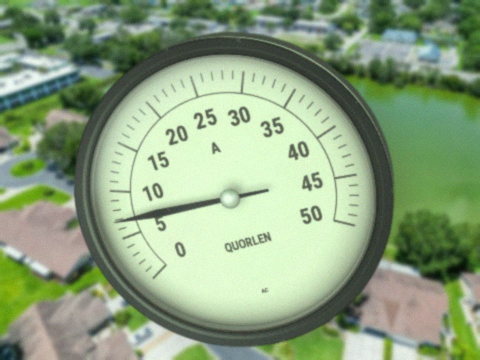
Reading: **7** A
